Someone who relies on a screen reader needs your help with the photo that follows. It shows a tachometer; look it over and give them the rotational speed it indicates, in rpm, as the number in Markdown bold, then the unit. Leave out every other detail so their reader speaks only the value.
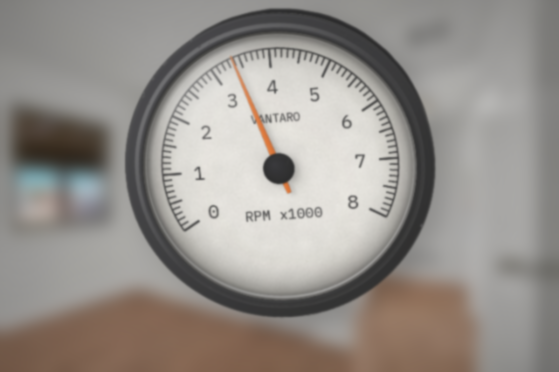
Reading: **3400** rpm
